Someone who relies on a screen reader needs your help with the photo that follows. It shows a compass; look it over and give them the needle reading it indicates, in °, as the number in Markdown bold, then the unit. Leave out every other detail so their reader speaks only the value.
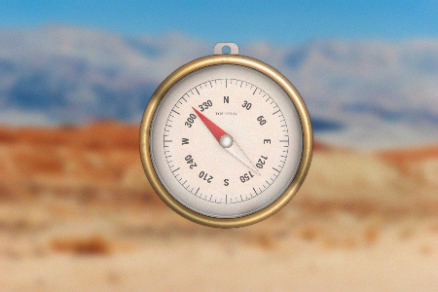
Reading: **315** °
